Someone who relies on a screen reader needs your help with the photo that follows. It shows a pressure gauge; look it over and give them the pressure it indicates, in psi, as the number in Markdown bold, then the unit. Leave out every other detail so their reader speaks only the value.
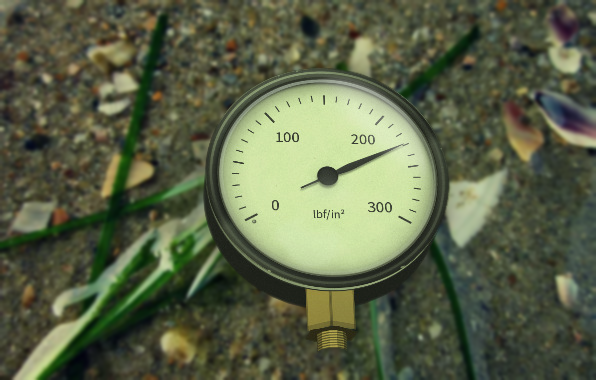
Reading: **230** psi
